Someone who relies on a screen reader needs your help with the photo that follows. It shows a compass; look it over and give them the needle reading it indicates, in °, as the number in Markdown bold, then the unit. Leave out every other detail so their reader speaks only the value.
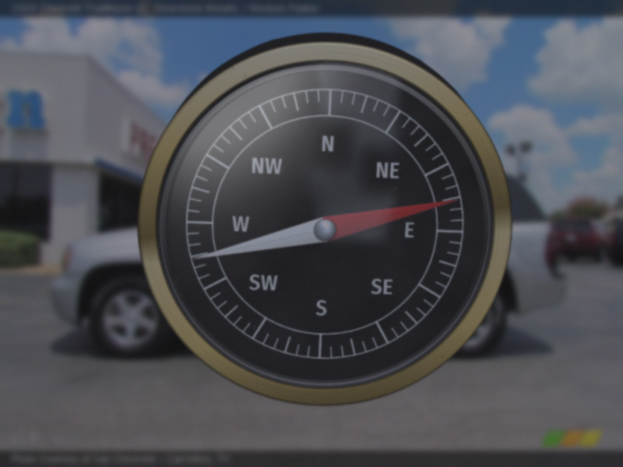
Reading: **75** °
